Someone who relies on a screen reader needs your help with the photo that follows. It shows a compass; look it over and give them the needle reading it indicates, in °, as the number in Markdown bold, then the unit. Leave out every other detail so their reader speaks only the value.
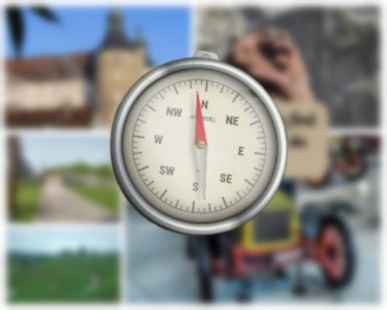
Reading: **350** °
